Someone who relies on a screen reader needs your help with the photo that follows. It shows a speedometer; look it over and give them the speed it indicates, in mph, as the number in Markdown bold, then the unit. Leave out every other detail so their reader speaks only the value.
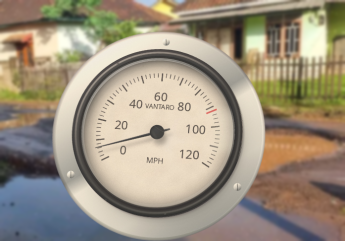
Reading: **6** mph
